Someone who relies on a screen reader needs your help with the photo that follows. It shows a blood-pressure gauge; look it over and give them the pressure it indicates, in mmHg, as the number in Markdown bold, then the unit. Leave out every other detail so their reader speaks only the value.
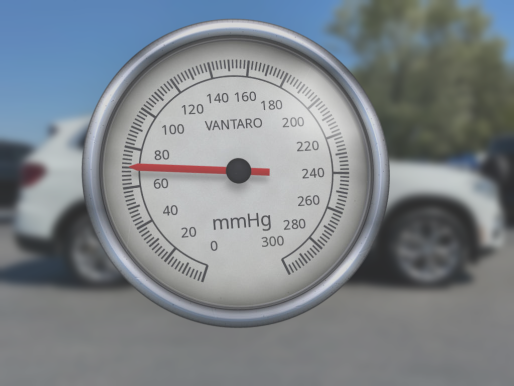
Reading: **70** mmHg
